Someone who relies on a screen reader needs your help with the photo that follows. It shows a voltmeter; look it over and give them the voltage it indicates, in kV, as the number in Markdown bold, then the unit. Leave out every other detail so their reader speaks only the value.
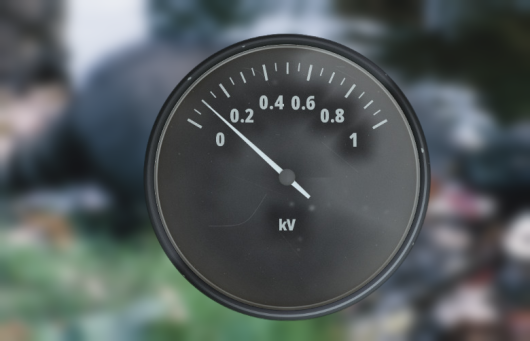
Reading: **0.1** kV
